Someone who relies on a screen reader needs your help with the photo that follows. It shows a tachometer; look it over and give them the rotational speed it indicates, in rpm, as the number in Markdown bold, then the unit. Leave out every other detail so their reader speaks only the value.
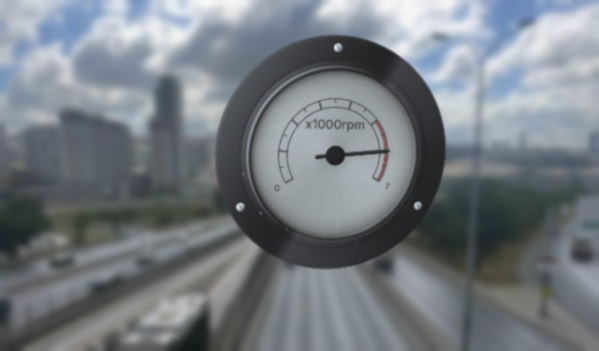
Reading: **6000** rpm
